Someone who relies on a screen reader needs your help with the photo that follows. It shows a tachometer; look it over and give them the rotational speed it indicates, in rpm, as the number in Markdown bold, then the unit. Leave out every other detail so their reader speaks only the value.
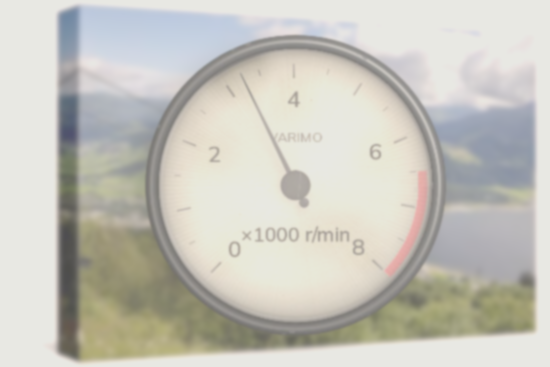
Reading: **3250** rpm
